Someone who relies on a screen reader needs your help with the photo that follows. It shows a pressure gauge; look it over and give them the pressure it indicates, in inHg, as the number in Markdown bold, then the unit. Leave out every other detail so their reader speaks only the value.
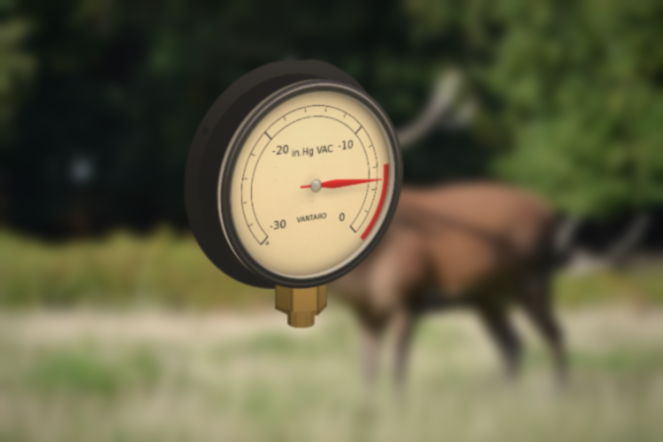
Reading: **-5** inHg
